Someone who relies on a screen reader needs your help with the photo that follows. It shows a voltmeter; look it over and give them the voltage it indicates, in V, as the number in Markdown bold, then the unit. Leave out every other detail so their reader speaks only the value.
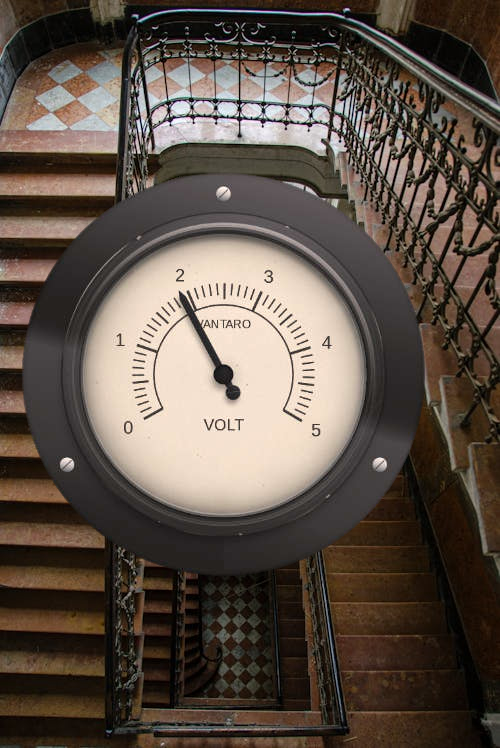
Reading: **1.9** V
